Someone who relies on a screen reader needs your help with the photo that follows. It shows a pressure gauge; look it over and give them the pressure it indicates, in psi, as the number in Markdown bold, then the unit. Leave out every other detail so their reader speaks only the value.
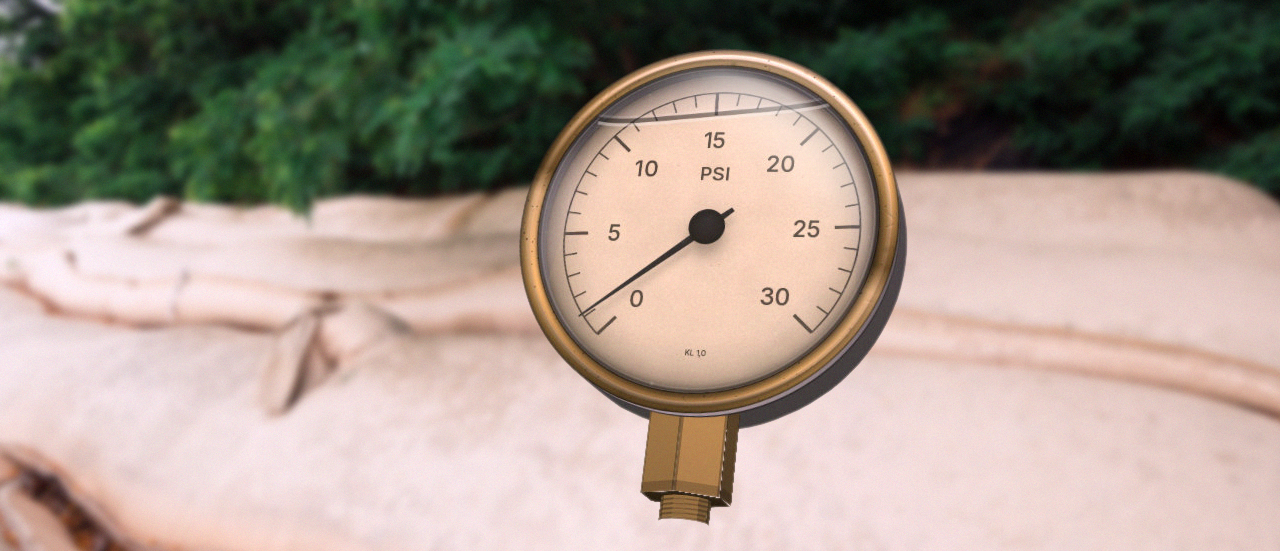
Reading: **1** psi
